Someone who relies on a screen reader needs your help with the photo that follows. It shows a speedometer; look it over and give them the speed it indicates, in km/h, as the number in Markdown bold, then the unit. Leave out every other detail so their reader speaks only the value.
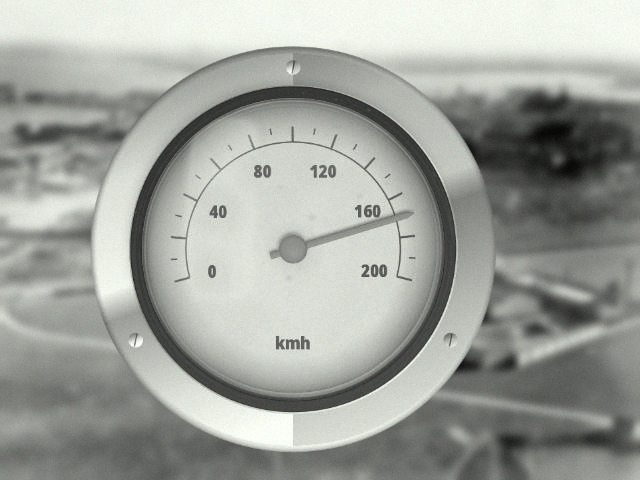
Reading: **170** km/h
